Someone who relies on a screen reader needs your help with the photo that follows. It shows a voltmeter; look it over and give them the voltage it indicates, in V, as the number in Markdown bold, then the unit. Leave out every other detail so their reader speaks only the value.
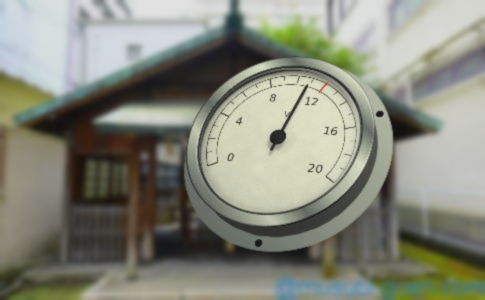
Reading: **11** V
